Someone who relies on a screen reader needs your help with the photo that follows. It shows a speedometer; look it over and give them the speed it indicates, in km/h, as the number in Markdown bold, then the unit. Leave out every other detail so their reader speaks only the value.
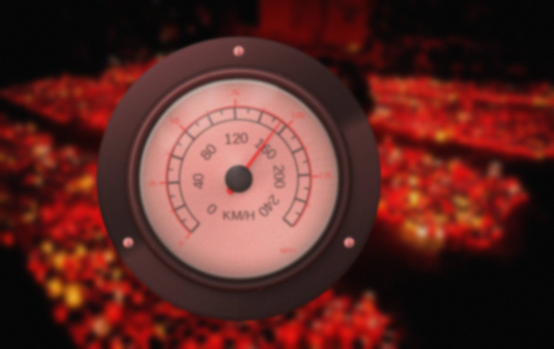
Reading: **155** km/h
